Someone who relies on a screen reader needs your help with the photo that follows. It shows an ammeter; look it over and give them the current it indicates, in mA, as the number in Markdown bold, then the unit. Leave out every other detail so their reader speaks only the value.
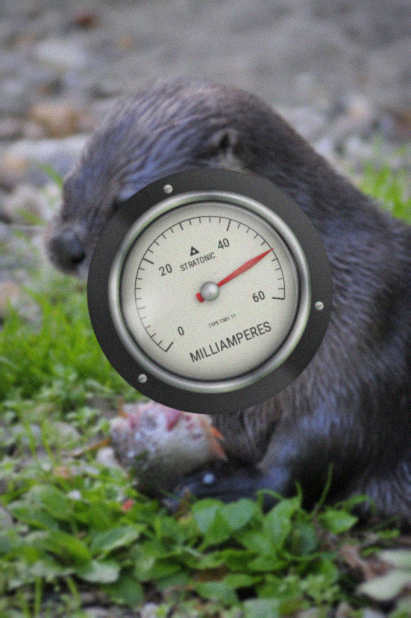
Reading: **50** mA
